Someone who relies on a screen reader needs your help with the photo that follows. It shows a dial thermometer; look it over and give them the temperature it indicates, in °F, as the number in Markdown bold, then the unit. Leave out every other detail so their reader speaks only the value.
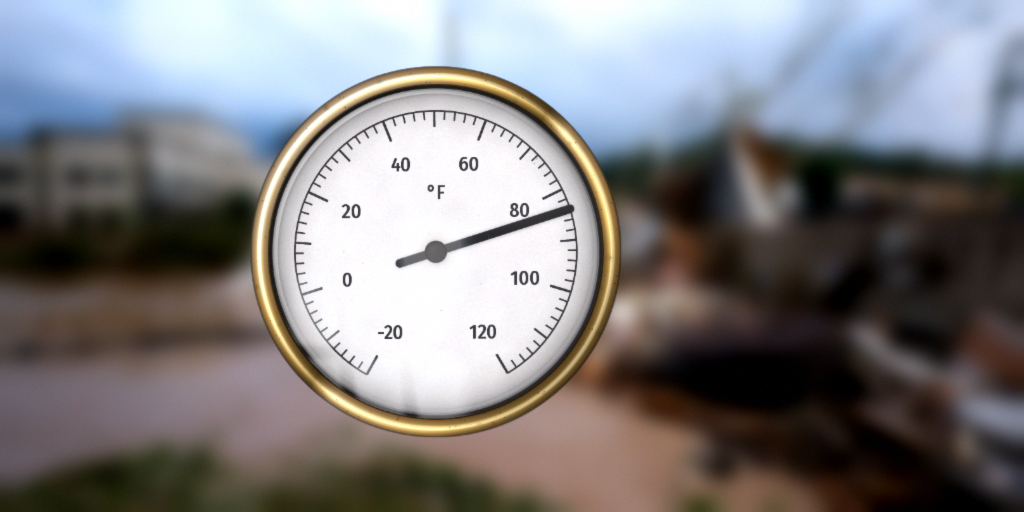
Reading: **84** °F
